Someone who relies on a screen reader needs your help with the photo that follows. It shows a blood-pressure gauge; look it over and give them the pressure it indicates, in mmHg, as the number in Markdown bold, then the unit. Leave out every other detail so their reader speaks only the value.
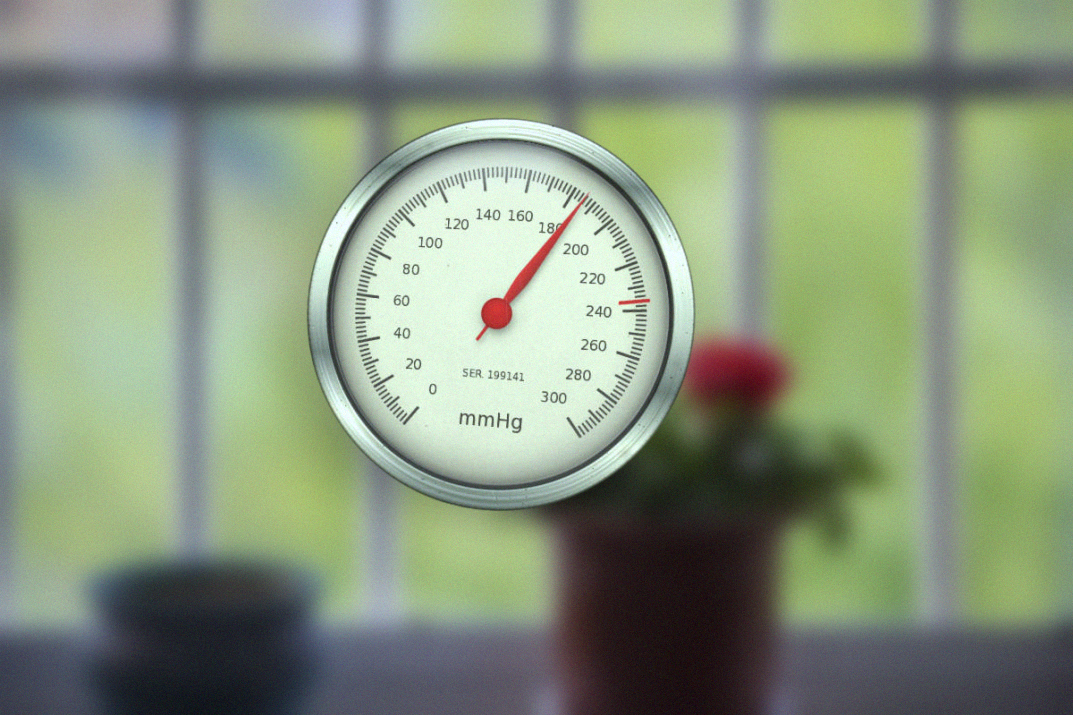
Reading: **186** mmHg
